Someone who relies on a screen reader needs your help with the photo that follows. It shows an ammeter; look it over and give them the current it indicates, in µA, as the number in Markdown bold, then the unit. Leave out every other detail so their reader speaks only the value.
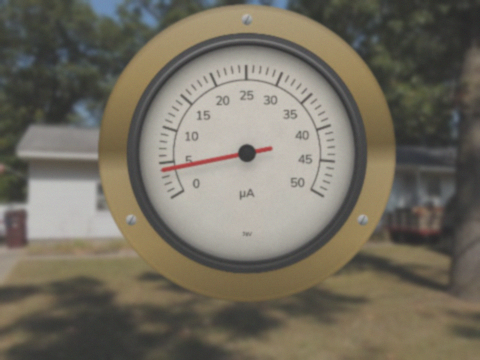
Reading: **4** µA
